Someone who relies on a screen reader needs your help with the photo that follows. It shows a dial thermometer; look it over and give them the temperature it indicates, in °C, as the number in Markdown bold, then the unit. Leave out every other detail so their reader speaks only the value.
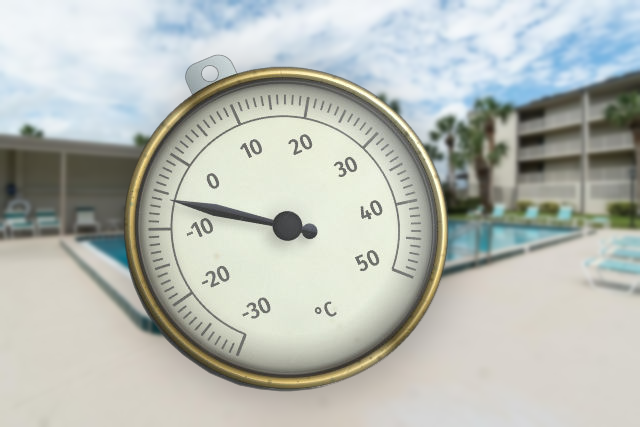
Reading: **-6** °C
